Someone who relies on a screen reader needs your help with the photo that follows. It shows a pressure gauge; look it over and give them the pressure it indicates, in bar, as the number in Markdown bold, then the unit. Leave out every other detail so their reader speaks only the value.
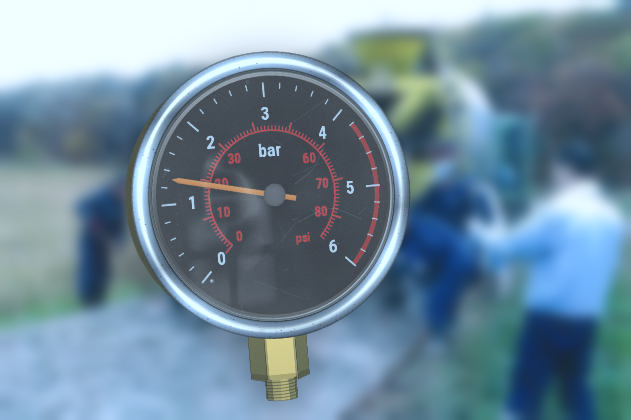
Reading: **1.3** bar
